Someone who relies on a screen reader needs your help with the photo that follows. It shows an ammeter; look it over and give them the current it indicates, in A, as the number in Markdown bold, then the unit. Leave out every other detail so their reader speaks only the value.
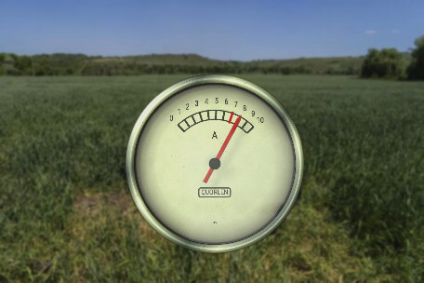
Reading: **8** A
